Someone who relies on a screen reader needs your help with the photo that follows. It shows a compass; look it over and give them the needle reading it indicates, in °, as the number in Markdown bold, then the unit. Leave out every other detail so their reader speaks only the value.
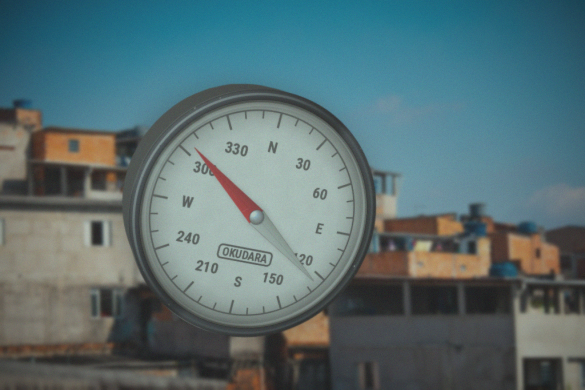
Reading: **305** °
